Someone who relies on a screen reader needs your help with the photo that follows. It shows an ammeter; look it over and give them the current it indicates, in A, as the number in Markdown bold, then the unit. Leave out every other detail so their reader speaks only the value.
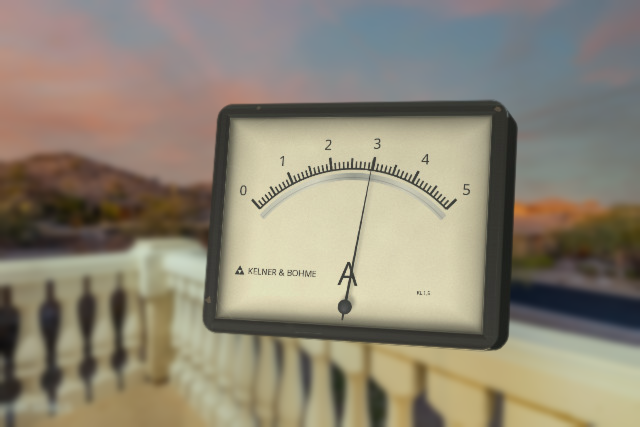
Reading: **3** A
